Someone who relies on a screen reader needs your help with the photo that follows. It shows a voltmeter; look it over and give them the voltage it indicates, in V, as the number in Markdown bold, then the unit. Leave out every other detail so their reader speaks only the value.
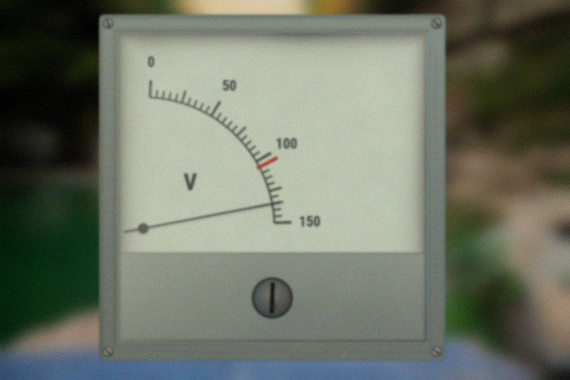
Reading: **135** V
